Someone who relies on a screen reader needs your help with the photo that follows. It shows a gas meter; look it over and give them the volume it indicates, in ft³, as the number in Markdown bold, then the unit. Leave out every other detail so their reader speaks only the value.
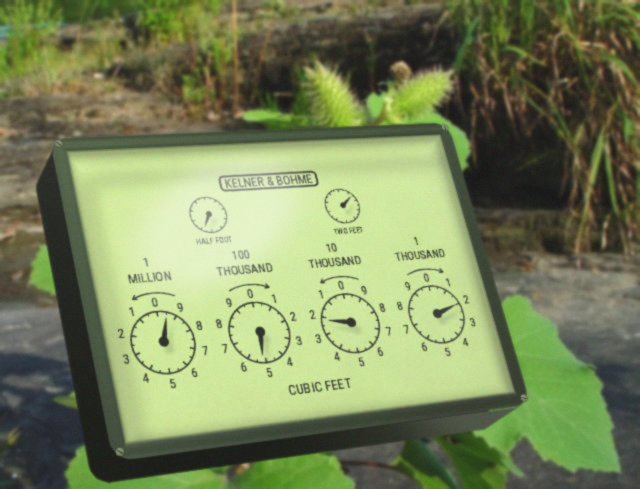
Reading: **952200** ft³
